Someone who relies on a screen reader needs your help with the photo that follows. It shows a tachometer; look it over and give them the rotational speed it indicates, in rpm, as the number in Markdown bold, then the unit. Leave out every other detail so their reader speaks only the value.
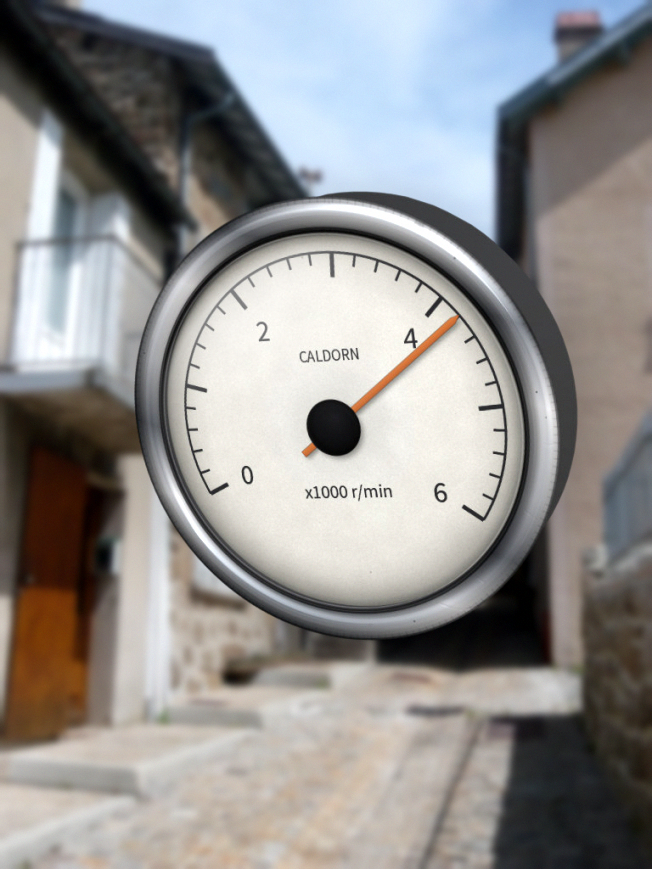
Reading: **4200** rpm
